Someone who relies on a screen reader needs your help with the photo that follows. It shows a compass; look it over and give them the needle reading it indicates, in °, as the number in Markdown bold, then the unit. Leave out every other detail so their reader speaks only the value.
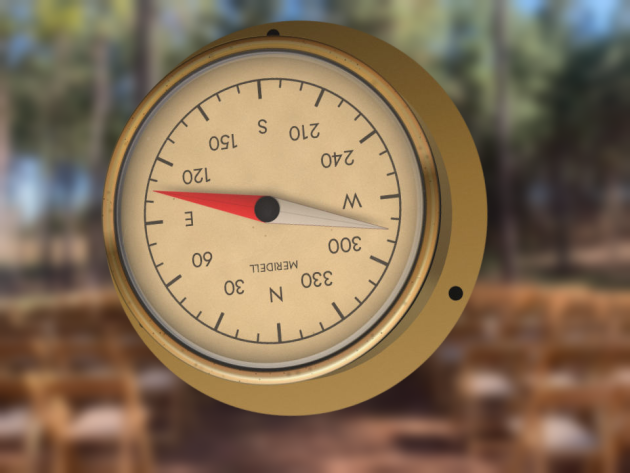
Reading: **105** °
